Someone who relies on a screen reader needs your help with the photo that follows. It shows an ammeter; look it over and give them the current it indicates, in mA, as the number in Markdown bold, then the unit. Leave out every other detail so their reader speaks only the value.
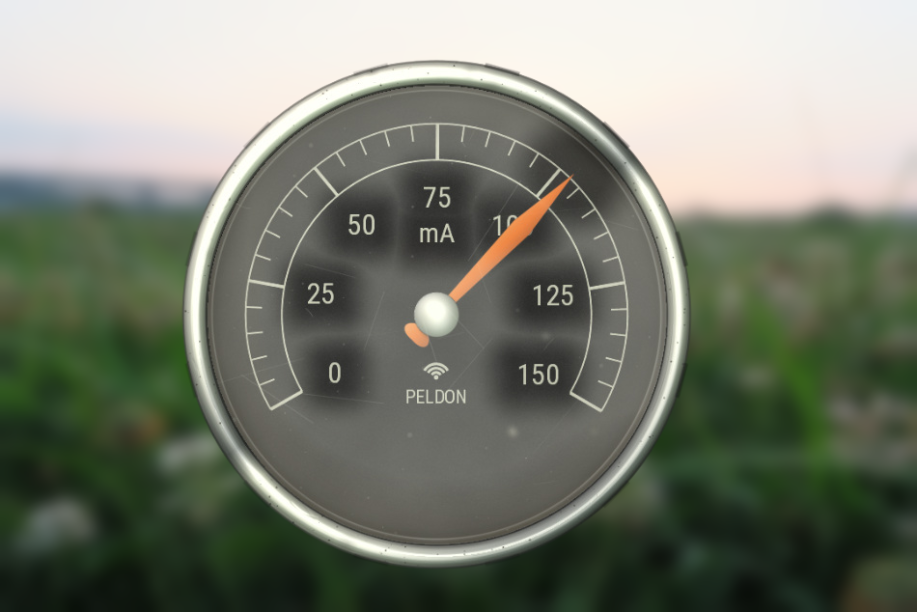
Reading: **102.5** mA
